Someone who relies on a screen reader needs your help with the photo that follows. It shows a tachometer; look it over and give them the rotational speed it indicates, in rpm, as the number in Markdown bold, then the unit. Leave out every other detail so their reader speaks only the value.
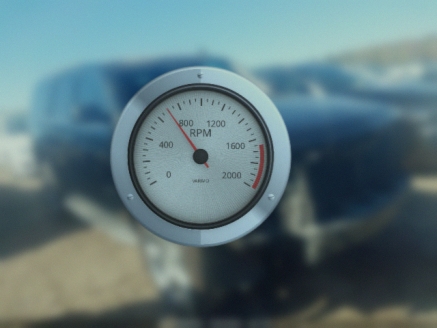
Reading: **700** rpm
